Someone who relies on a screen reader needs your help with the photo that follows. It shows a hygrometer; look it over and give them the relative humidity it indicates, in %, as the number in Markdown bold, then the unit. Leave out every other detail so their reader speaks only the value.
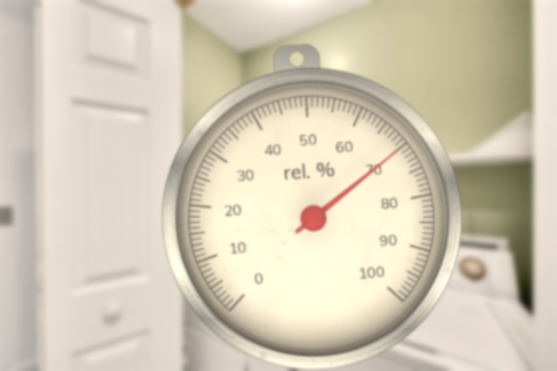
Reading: **70** %
